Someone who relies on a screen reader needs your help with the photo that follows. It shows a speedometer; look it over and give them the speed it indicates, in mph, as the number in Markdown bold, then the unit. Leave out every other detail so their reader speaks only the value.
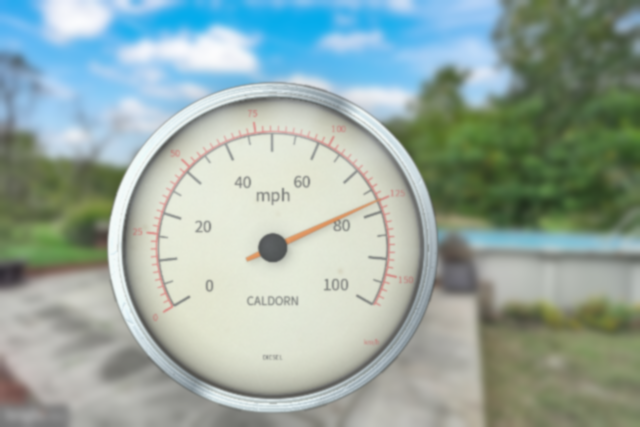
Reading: **77.5** mph
